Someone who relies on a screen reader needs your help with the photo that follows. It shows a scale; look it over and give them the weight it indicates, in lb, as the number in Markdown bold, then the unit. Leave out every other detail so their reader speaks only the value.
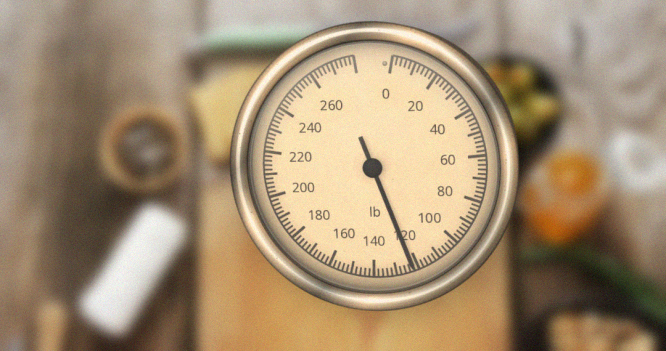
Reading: **122** lb
